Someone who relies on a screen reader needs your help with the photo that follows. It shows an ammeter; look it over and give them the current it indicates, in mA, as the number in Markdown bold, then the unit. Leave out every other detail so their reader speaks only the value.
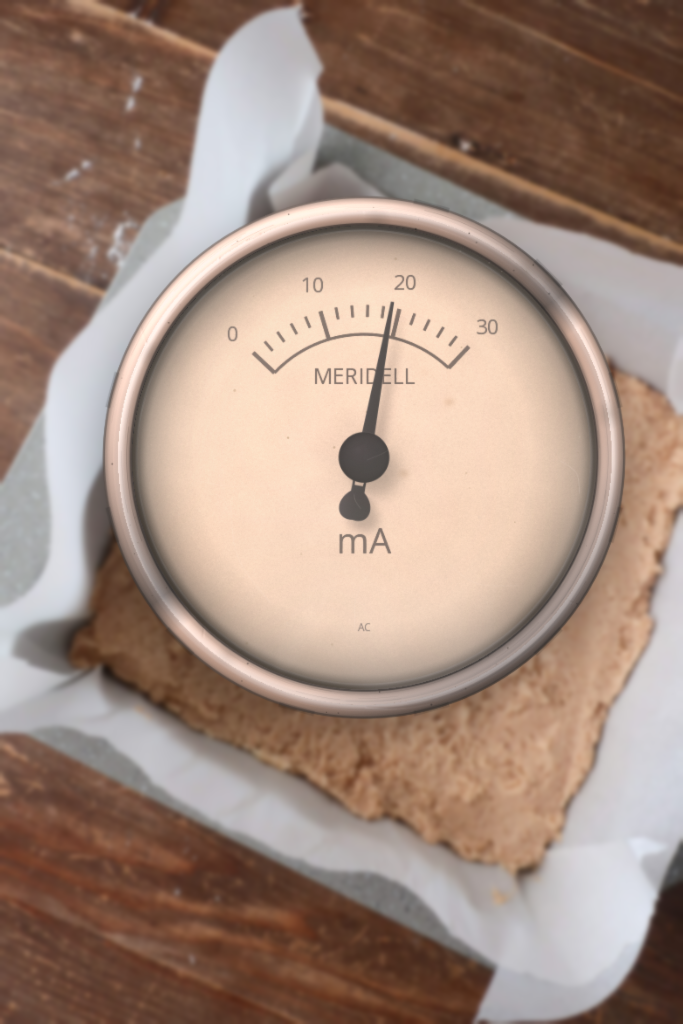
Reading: **19** mA
